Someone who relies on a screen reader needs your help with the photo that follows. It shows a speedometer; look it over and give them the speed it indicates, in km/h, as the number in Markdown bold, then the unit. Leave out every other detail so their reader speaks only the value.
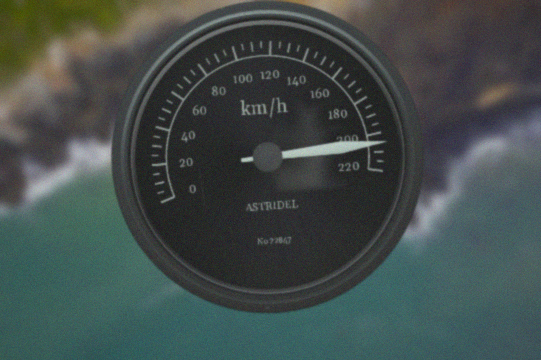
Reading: **205** km/h
